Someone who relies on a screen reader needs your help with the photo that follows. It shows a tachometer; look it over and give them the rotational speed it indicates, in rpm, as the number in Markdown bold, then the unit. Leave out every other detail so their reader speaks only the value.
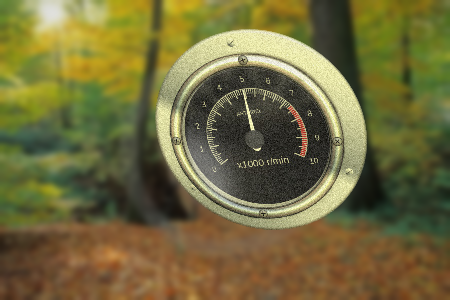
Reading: **5000** rpm
